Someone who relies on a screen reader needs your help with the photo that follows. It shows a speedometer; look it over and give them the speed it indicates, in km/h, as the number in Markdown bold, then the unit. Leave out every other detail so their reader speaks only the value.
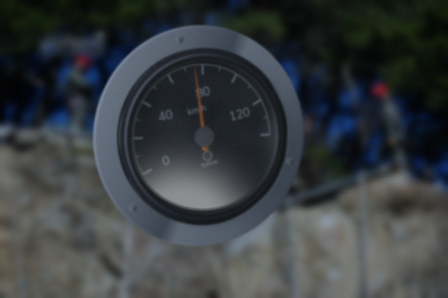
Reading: **75** km/h
